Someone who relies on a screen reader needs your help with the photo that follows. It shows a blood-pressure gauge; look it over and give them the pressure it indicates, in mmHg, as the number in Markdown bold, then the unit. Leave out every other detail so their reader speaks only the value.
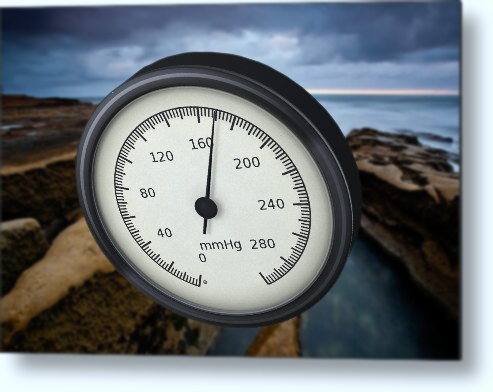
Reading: **170** mmHg
